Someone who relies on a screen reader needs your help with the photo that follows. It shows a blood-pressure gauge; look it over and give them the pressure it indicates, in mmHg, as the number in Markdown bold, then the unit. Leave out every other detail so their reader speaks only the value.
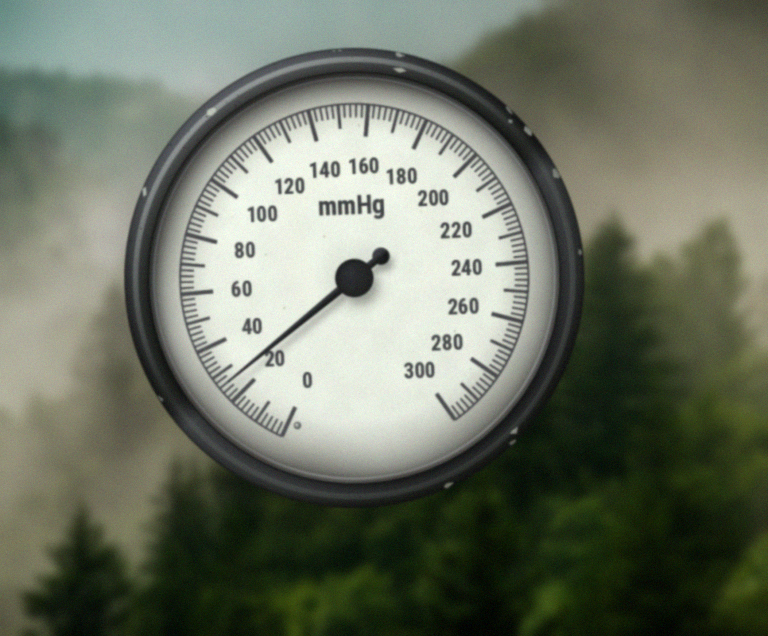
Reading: **26** mmHg
